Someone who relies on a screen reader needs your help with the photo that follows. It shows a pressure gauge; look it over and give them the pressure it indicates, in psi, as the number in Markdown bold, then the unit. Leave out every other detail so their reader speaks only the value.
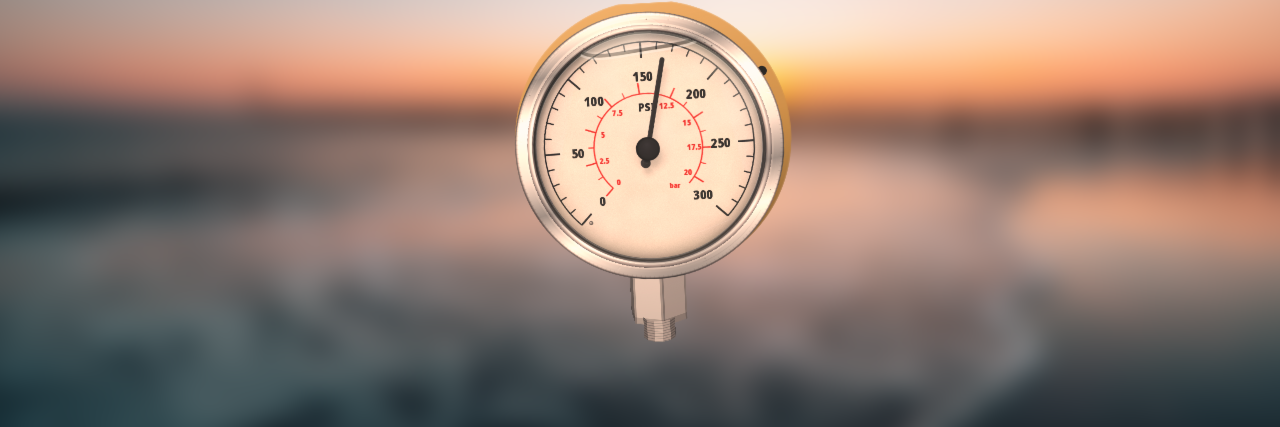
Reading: **165** psi
